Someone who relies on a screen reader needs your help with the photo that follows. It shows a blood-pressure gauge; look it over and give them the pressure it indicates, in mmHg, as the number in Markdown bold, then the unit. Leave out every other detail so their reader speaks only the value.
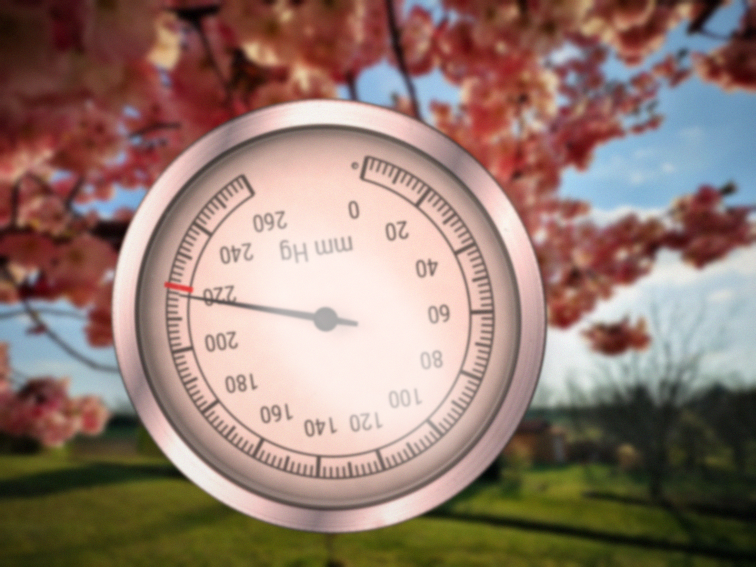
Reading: **218** mmHg
